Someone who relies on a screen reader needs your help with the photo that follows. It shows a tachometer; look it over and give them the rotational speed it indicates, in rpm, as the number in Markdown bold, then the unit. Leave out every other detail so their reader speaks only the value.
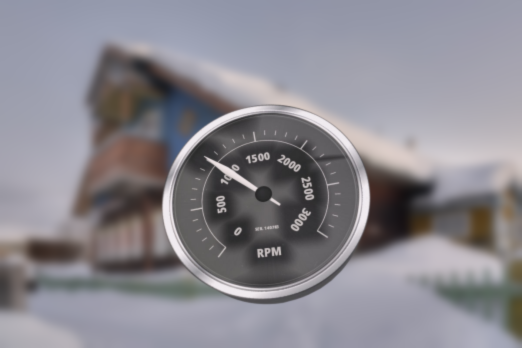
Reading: **1000** rpm
